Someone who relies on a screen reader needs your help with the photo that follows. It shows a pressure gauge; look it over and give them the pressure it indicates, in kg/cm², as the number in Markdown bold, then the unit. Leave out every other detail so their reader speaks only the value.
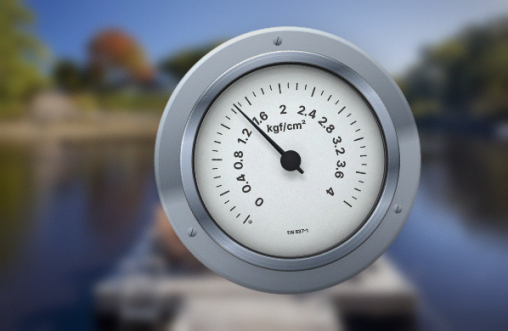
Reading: **1.45** kg/cm²
